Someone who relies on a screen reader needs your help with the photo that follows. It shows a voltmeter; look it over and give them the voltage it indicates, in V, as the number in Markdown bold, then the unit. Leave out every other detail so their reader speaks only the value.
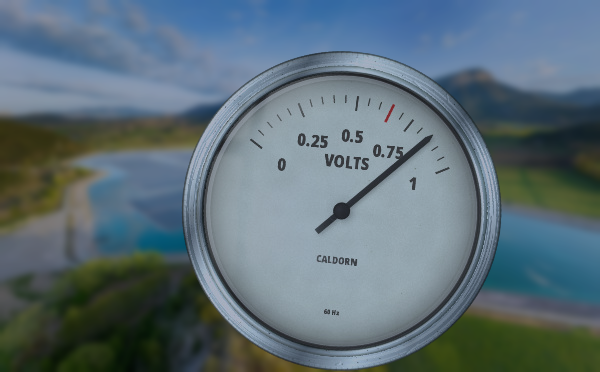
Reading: **0.85** V
